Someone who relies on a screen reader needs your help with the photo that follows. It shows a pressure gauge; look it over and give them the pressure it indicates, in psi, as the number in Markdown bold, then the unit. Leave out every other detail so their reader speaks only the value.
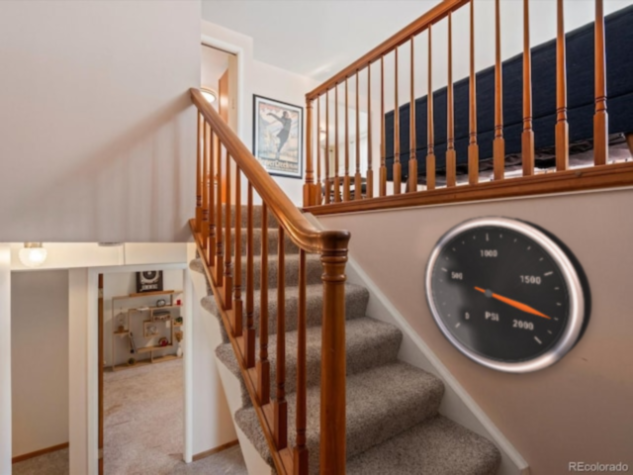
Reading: **1800** psi
